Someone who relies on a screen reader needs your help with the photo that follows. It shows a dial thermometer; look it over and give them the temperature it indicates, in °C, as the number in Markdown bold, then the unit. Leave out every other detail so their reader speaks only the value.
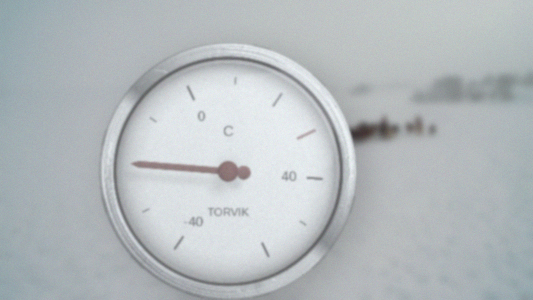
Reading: **-20** °C
